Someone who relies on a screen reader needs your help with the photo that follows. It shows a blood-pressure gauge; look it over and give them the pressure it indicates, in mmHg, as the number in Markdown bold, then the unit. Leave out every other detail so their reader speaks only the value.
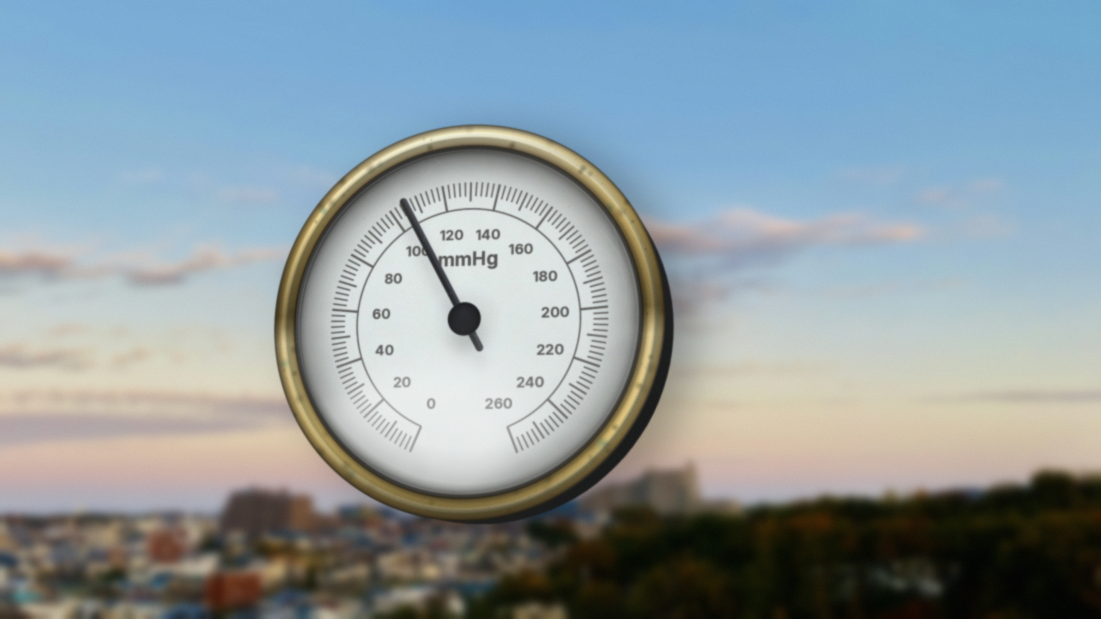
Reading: **106** mmHg
